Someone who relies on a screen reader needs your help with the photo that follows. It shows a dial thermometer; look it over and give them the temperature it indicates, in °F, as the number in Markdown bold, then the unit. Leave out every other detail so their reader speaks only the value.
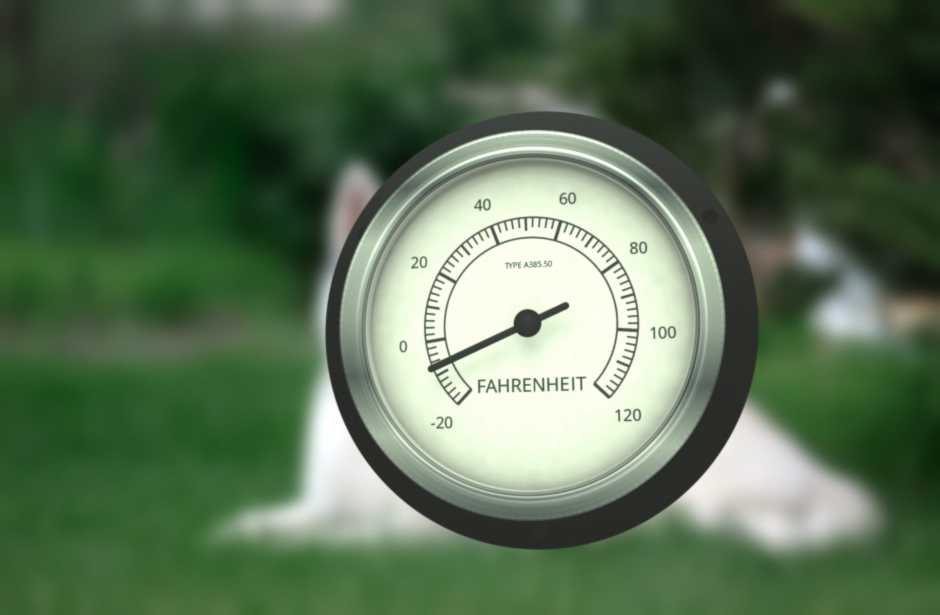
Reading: **-8** °F
